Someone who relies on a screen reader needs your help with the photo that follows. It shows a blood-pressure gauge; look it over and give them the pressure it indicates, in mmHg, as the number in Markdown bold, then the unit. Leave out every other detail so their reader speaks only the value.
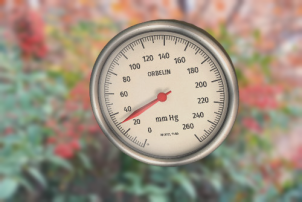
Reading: **30** mmHg
